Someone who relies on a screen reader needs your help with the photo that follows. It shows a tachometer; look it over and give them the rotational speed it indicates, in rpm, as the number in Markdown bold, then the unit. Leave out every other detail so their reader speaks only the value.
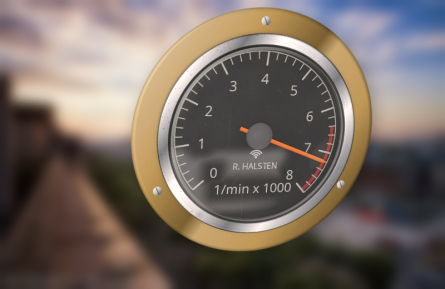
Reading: **7200** rpm
